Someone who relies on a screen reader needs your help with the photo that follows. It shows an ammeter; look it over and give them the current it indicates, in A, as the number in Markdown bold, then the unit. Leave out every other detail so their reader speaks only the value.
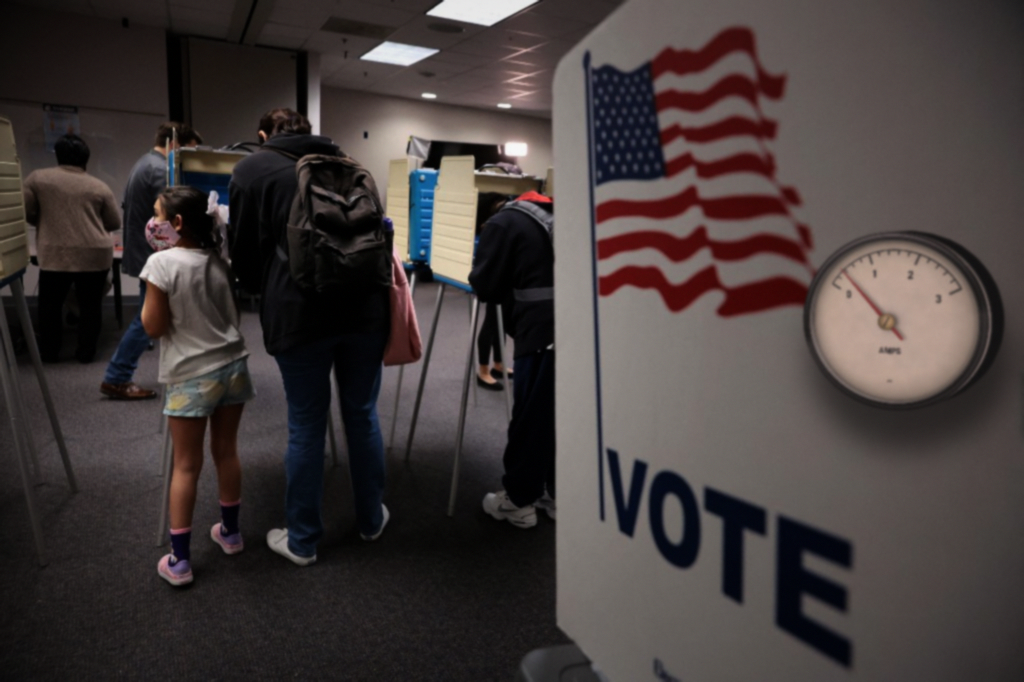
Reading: **0.4** A
